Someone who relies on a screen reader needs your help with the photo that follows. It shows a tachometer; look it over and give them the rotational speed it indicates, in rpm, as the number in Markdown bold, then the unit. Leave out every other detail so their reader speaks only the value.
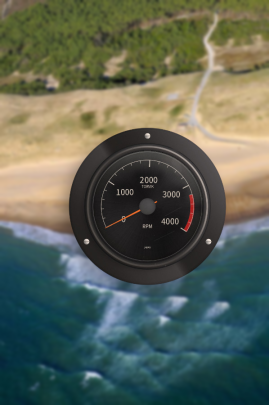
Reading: **0** rpm
